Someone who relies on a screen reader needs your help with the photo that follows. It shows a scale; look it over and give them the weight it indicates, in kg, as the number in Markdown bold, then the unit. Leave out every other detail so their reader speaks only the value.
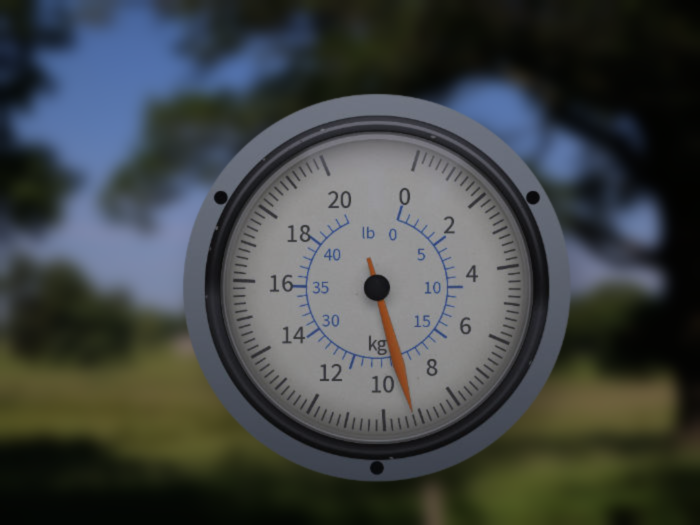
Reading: **9.2** kg
